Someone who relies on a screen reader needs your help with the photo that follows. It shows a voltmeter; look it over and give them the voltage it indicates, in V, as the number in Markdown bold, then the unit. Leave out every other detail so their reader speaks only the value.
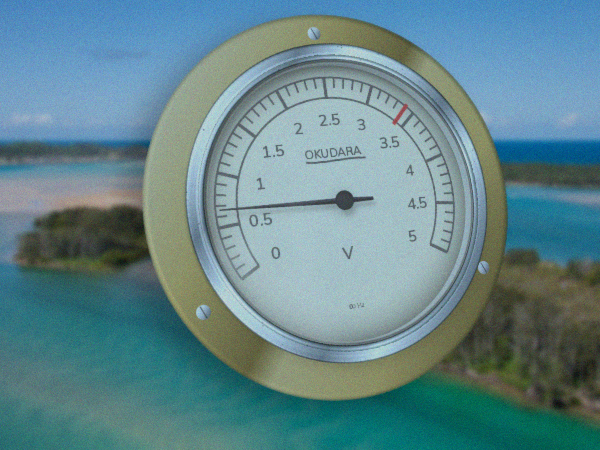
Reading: **0.65** V
